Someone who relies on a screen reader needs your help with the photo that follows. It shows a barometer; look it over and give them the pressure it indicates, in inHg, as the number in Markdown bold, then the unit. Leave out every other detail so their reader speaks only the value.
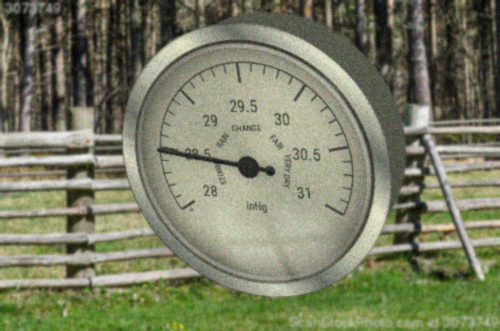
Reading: **28.5** inHg
